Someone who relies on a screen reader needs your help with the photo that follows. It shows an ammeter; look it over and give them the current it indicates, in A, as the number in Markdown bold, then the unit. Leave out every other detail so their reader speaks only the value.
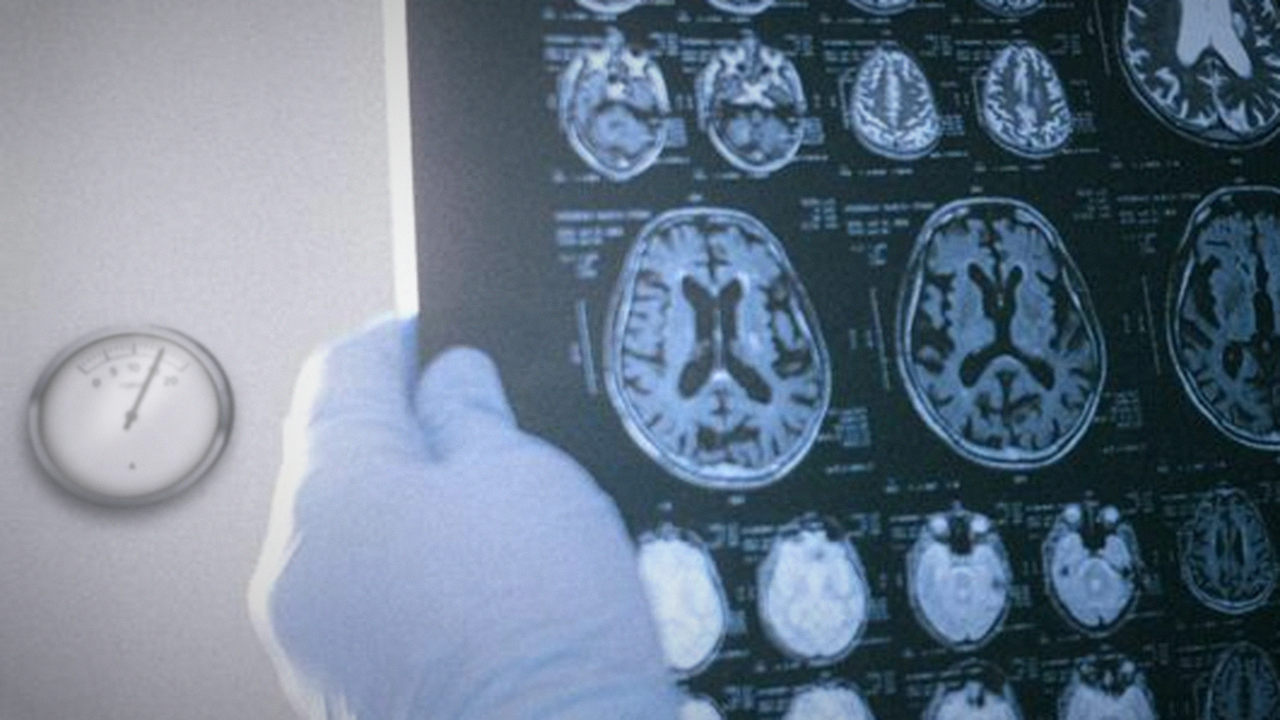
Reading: **15** A
